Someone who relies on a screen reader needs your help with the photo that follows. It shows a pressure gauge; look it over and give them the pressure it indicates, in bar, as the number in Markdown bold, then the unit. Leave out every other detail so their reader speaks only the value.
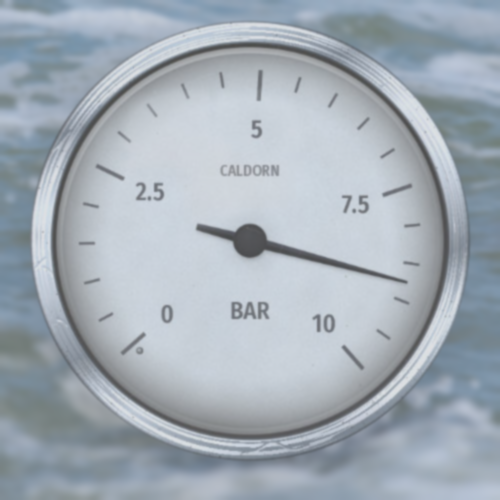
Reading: **8.75** bar
